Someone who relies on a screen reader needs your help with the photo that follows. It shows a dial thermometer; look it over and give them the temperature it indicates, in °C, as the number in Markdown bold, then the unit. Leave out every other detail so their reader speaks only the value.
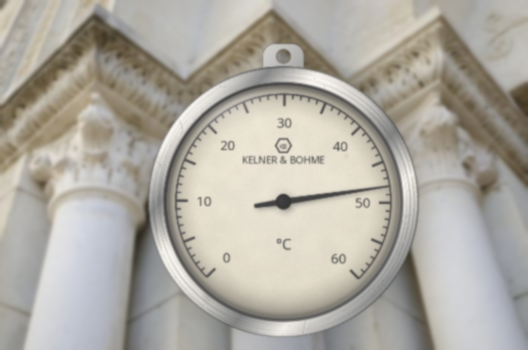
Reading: **48** °C
